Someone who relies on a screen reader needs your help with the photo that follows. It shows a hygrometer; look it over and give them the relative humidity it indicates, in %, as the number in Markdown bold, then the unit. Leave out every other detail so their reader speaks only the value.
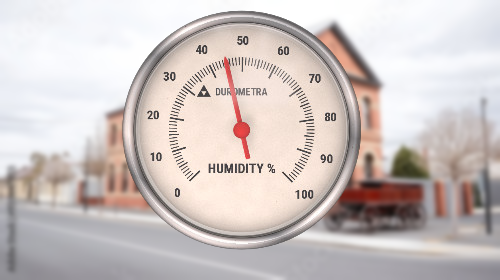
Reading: **45** %
